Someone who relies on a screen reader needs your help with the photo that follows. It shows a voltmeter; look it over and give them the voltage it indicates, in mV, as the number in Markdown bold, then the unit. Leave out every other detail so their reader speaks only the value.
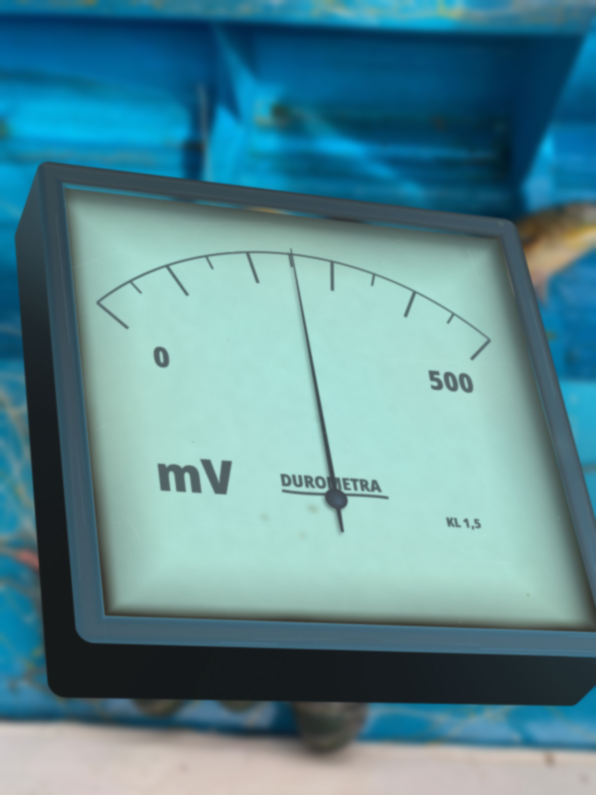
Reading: **250** mV
